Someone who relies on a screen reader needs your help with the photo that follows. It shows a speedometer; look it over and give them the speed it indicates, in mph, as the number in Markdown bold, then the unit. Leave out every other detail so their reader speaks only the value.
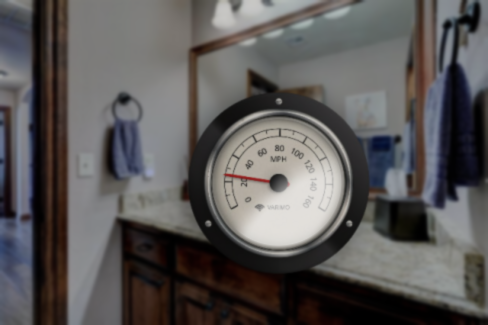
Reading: **25** mph
